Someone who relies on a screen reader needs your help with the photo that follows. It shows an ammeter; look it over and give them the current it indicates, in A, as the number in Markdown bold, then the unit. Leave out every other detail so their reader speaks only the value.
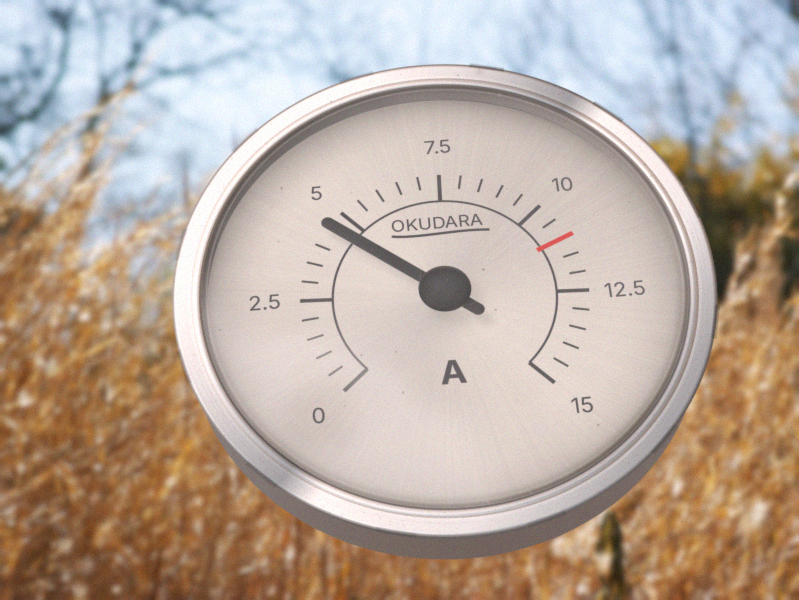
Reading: **4.5** A
